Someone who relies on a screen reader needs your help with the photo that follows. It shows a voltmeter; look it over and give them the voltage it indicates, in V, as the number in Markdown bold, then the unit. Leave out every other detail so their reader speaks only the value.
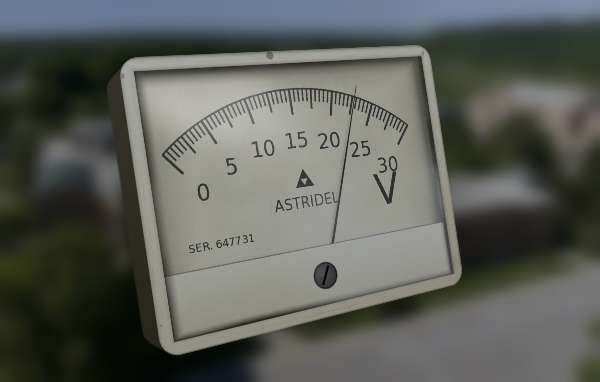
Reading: **22.5** V
